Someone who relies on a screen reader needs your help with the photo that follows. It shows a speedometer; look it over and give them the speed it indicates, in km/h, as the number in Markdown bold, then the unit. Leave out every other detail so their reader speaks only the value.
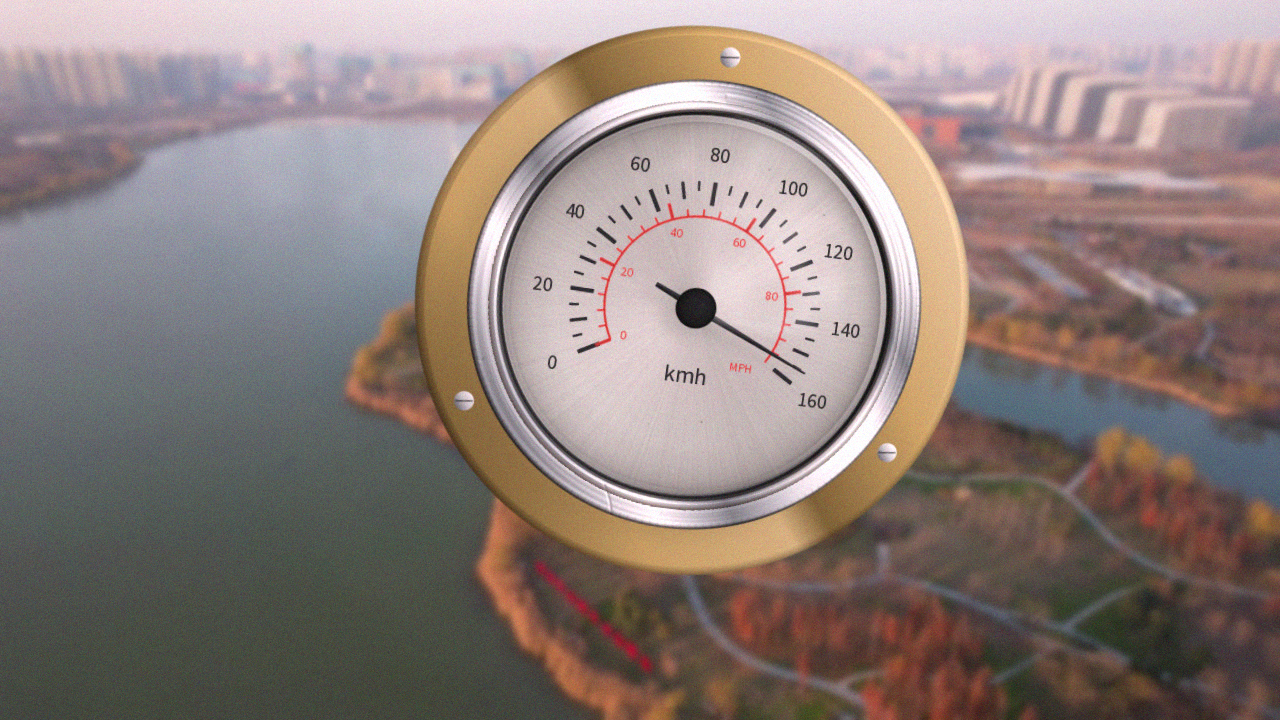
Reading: **155** km/h
